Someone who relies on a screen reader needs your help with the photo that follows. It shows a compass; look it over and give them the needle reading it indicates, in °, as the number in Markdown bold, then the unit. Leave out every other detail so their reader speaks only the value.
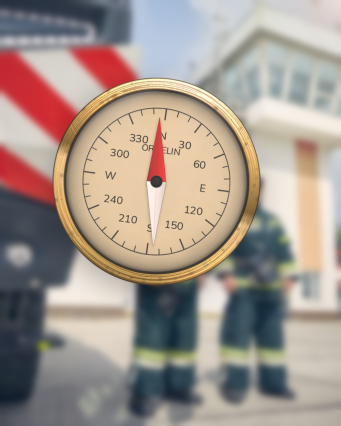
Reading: **355** °
